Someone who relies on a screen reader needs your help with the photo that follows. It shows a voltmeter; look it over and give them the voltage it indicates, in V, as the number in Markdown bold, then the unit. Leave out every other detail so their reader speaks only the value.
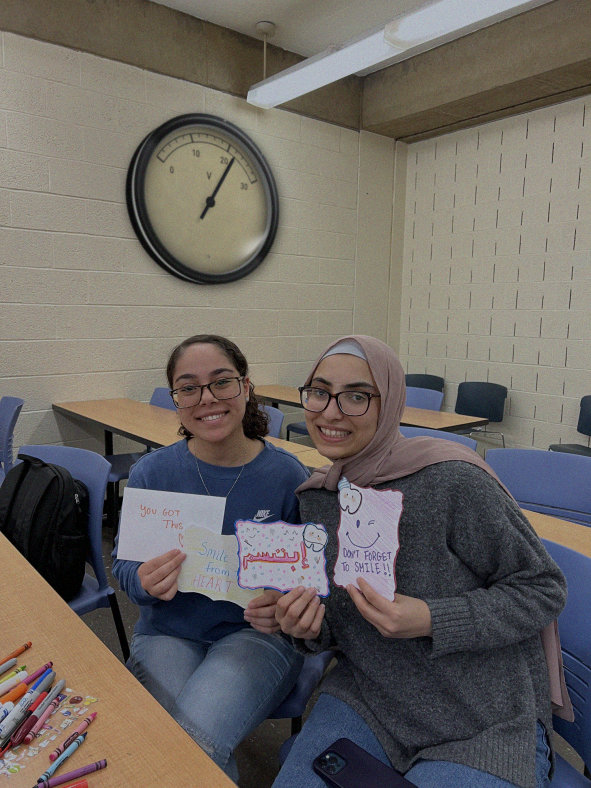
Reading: **22** V
